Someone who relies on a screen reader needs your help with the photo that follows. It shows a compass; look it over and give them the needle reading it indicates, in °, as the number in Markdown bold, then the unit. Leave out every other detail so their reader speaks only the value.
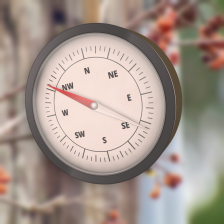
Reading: **305** °
